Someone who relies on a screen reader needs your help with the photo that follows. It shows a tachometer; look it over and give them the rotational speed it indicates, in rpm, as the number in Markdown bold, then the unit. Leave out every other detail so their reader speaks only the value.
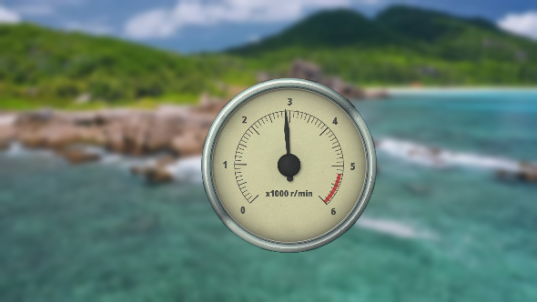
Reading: **2900** rpm
